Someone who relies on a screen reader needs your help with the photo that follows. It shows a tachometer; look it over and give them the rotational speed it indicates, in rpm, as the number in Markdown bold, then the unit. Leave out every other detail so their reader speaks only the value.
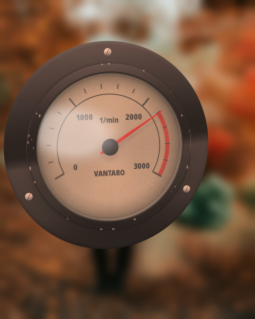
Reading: **2200** rpm
